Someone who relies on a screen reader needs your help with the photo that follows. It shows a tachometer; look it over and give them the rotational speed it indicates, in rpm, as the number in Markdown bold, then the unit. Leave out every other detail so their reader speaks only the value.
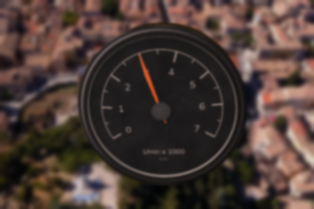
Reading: **3000** rpm
